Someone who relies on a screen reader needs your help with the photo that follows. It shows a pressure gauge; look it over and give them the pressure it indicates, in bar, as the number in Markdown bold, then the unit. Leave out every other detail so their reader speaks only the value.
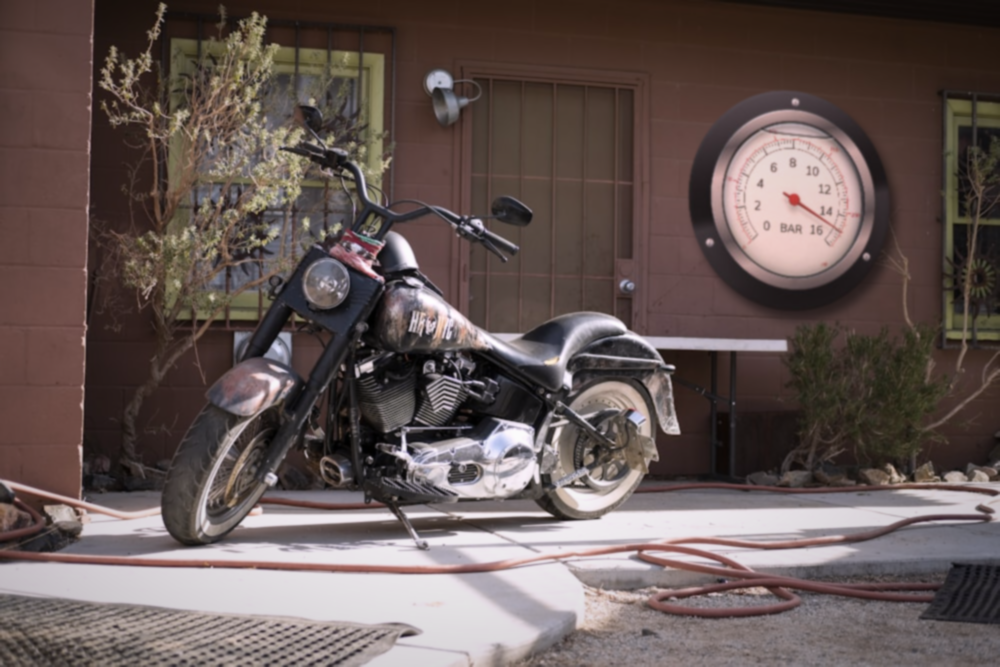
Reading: **15** bar
